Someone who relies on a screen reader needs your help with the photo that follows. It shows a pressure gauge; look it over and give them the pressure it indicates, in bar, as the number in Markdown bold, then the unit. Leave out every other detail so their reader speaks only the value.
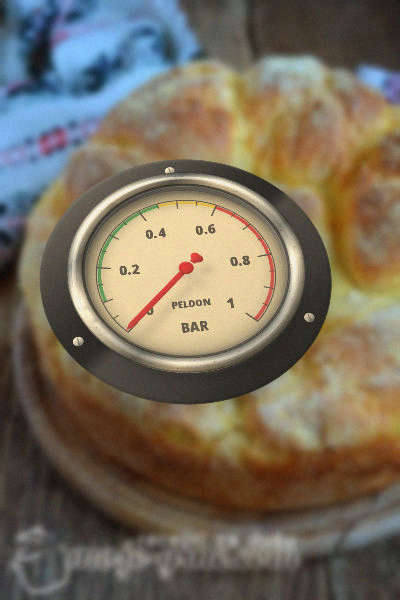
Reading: **0** bar
